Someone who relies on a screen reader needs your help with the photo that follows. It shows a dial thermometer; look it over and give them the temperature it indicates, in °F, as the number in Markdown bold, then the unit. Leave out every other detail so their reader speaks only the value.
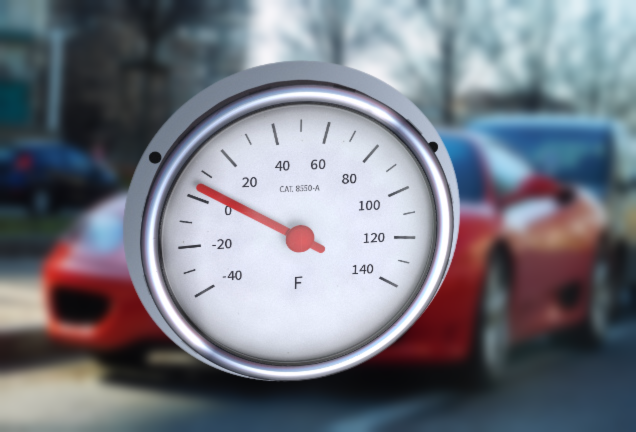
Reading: **5** °F
